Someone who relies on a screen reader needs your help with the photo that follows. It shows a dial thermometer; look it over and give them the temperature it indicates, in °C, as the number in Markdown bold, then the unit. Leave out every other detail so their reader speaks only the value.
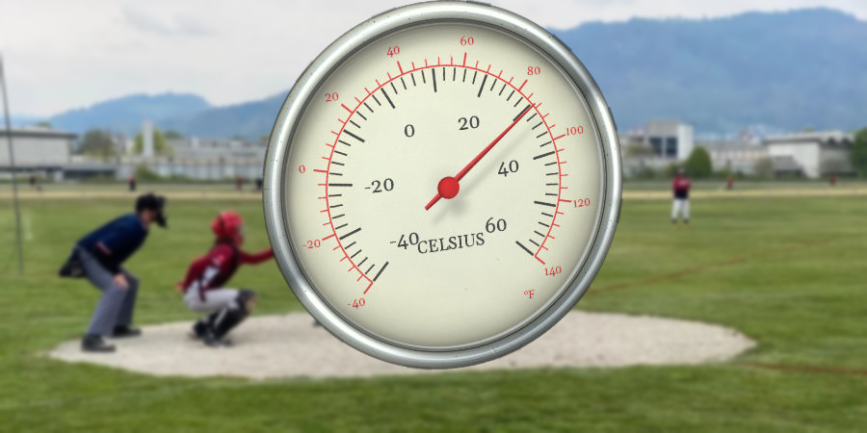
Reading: **30** °C
